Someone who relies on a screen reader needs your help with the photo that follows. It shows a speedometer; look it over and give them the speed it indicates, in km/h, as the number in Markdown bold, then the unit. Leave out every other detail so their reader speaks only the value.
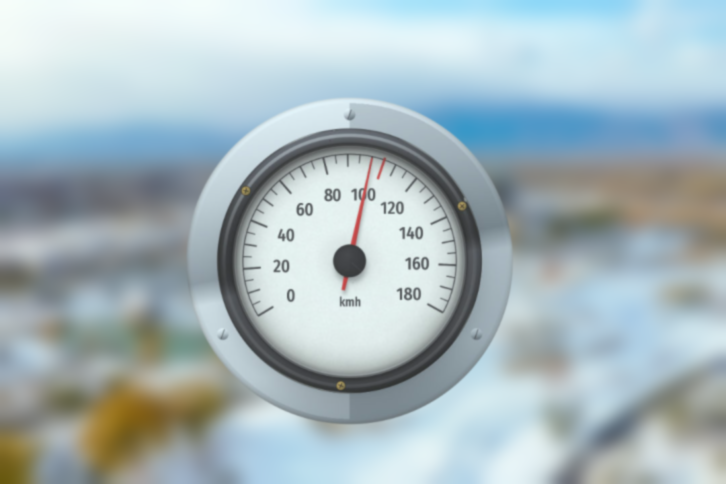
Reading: **100** km/h
